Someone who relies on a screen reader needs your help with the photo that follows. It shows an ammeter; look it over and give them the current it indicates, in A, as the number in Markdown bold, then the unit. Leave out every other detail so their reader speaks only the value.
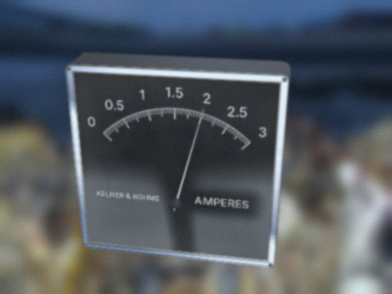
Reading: **2** A
